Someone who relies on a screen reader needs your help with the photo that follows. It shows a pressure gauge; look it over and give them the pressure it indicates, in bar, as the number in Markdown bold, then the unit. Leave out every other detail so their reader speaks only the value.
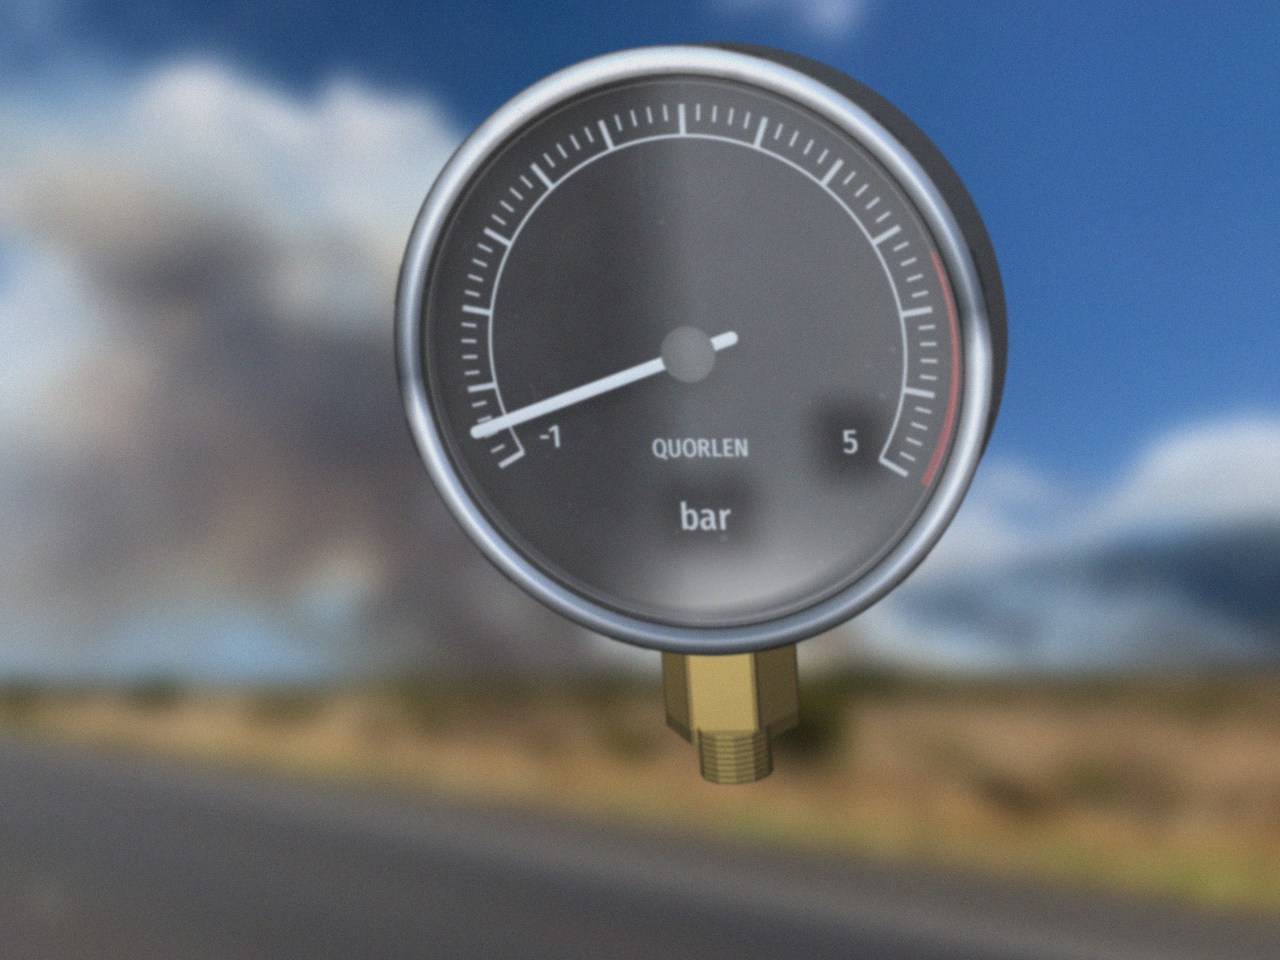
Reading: **-0.75** bar
